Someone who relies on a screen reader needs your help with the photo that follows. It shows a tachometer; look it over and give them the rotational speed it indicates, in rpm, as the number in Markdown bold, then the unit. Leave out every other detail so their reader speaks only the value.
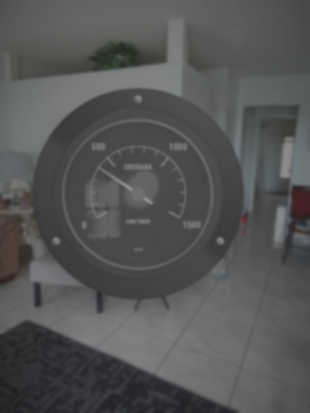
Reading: **400** rpm
